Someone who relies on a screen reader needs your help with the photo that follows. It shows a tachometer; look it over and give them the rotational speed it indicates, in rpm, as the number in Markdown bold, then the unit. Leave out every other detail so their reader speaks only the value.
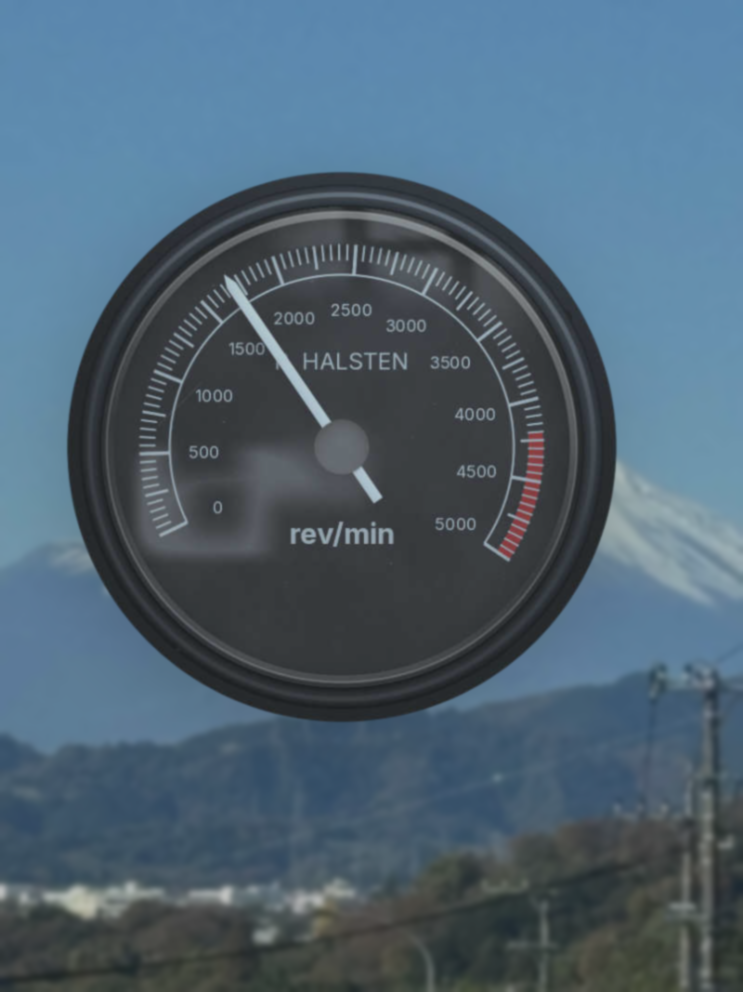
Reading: **1700** rpm
